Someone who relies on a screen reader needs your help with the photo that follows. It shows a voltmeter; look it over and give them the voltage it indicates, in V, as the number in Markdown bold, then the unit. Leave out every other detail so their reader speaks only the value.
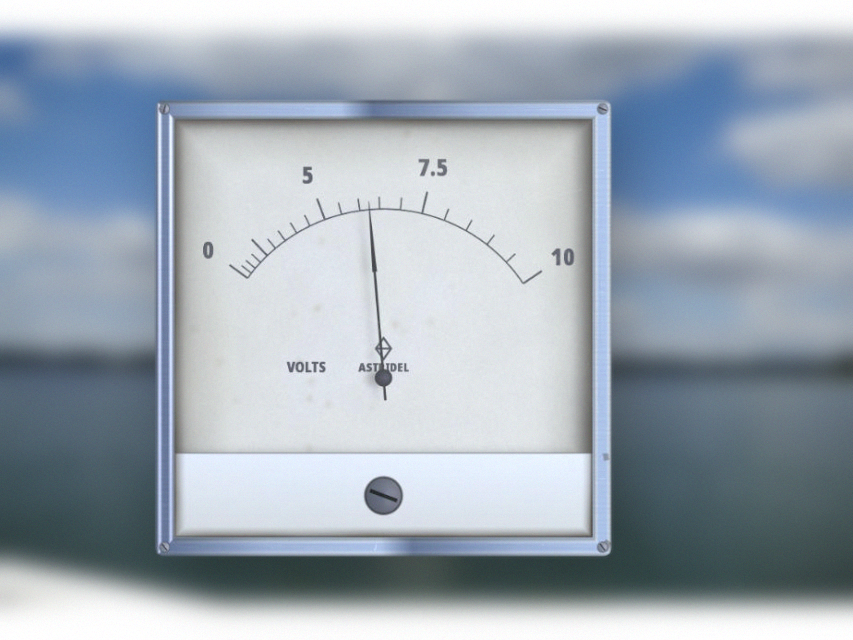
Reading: **6.25** V
